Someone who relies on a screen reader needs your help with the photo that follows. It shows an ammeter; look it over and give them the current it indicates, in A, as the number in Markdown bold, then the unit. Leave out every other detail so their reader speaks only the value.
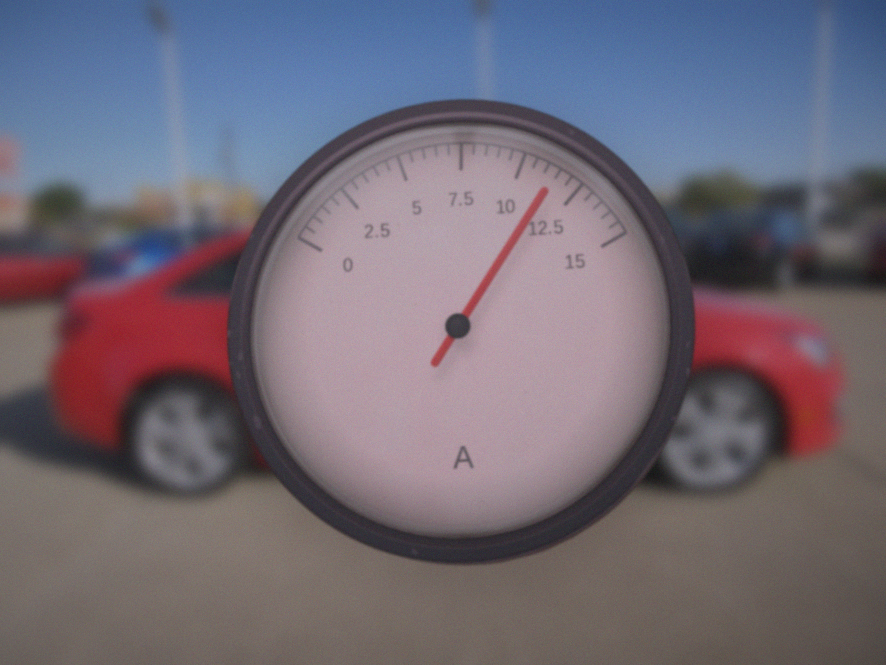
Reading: **11.5** A
